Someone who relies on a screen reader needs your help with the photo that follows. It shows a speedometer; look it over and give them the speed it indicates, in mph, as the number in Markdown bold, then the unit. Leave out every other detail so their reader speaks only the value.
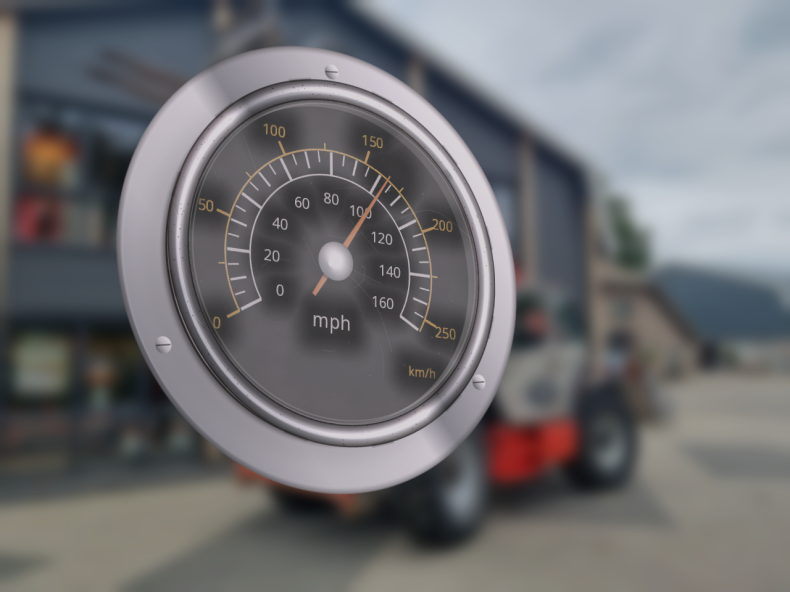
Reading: **102.5** mph
